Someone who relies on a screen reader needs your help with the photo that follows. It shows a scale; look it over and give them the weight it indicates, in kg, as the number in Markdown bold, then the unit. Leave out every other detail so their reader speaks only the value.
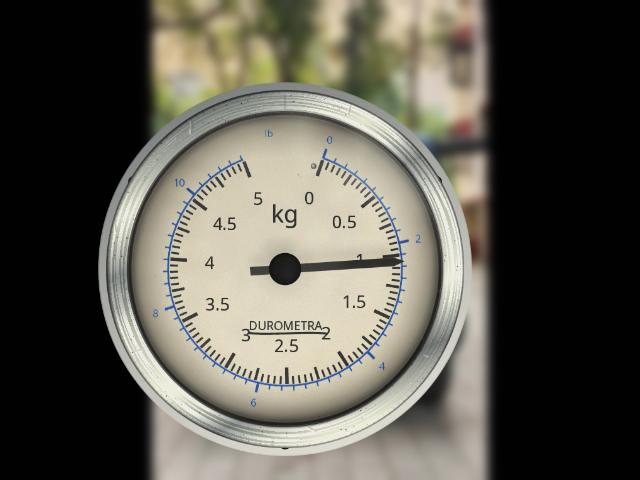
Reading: **1.05** kg
